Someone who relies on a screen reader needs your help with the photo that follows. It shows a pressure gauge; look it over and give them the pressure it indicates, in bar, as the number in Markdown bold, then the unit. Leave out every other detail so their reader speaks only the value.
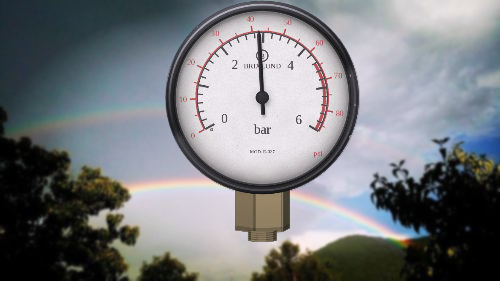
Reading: **2.9** bar
